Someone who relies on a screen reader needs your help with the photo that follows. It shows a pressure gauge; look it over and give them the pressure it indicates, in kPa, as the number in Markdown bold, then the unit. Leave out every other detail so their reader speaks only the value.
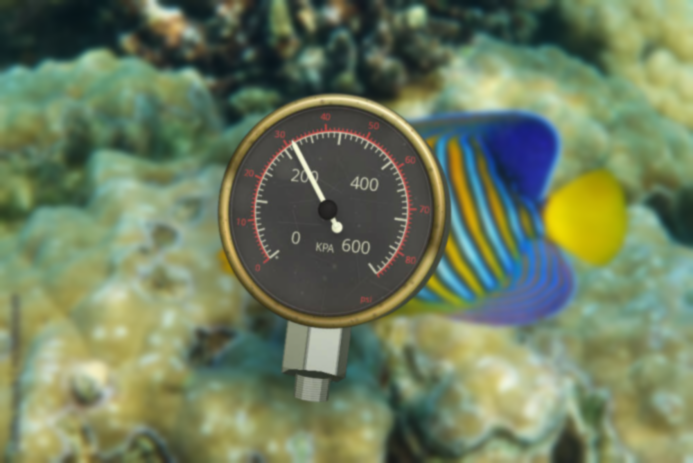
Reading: **220** kPa
